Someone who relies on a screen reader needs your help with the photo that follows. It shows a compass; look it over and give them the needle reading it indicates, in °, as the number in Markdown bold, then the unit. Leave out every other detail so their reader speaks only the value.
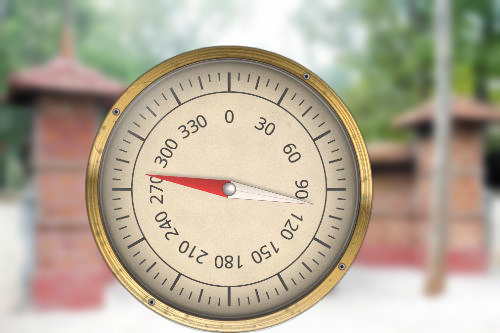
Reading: **280** °
